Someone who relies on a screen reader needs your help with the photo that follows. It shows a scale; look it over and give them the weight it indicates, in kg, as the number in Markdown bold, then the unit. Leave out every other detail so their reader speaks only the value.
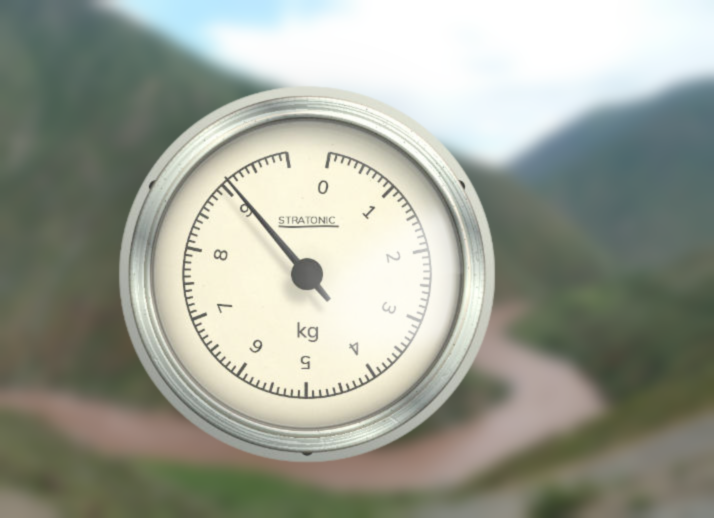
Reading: **9.1** kg
